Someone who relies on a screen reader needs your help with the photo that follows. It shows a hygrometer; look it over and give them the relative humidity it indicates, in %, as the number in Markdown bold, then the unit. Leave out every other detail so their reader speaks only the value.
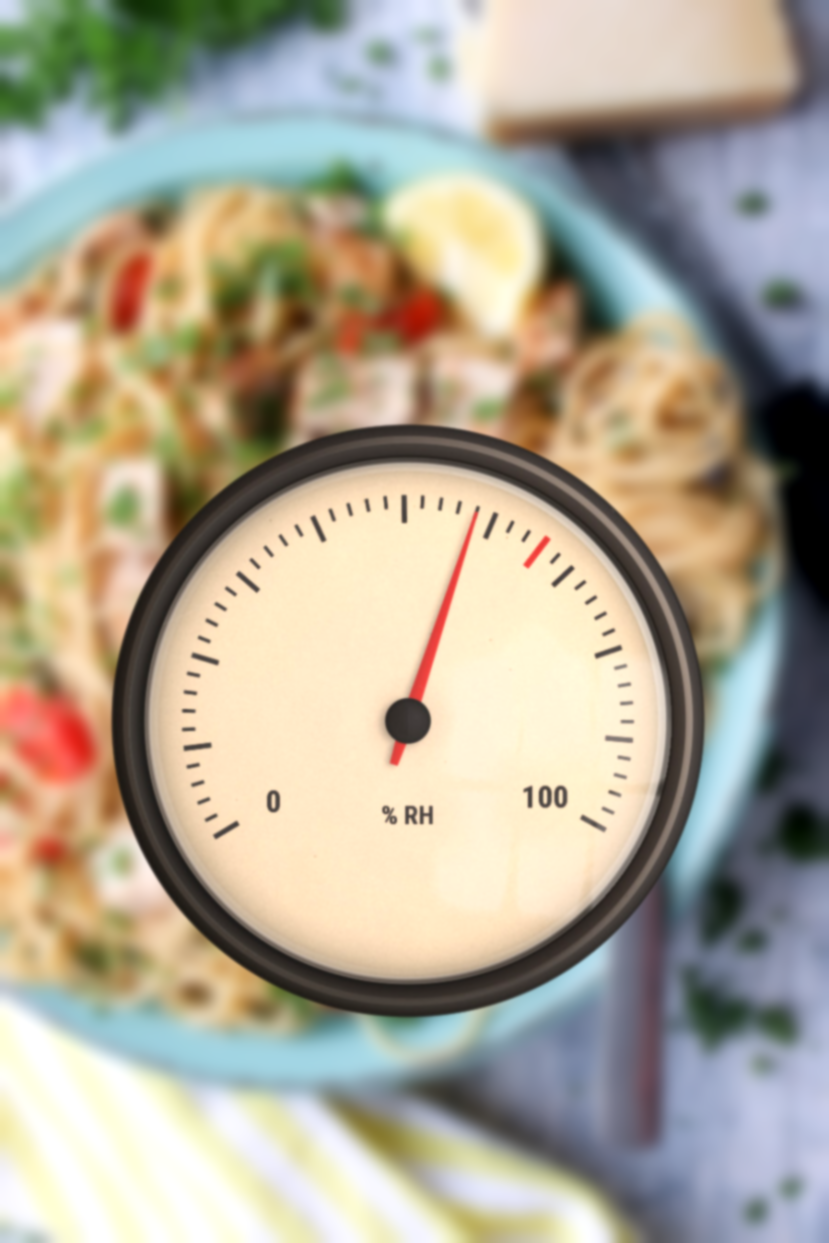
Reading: **58** %
